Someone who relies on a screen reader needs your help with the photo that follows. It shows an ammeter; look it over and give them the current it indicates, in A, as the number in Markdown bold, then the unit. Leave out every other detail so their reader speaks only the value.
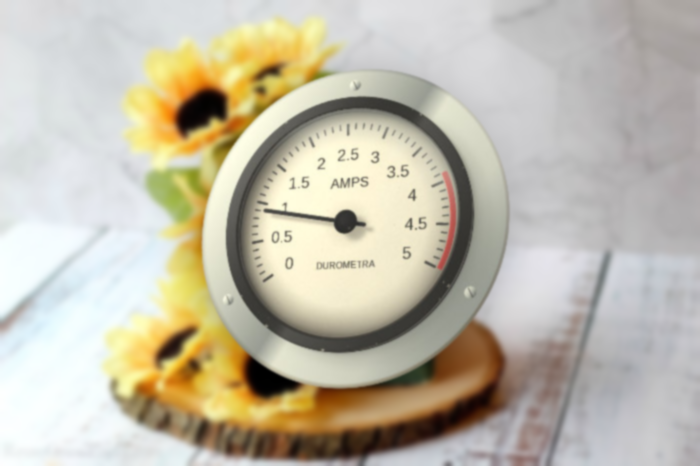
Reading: **0.9** A
